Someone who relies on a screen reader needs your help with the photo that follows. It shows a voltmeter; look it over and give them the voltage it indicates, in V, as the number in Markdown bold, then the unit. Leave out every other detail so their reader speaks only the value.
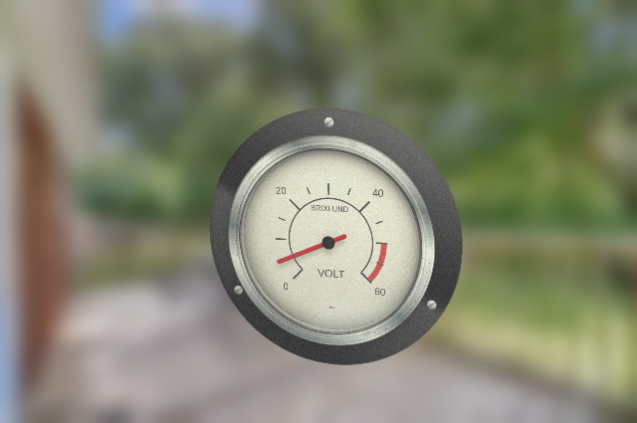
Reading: **5** V
